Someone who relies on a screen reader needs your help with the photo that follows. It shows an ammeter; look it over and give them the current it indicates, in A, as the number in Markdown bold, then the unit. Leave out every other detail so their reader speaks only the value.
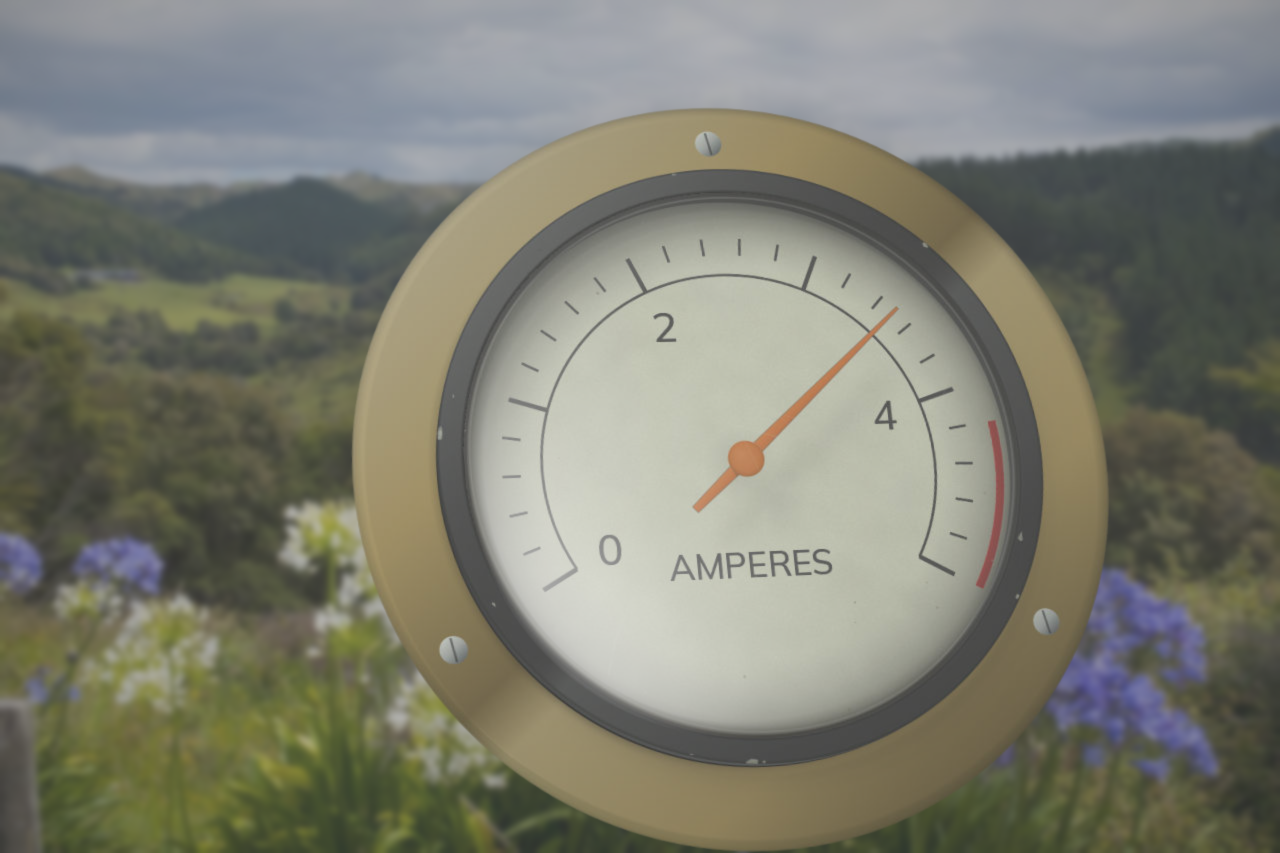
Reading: **3.5** A
